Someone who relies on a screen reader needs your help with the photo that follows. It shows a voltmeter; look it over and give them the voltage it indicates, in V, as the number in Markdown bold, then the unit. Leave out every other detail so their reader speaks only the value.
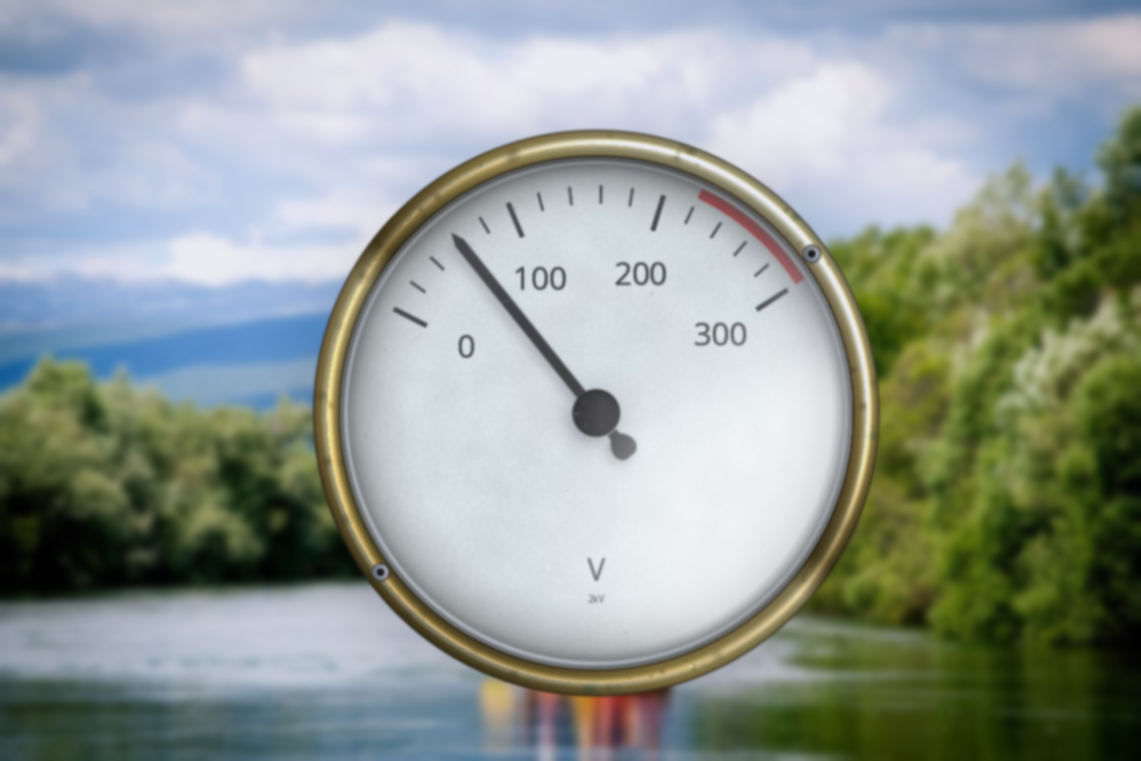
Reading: **60** V
